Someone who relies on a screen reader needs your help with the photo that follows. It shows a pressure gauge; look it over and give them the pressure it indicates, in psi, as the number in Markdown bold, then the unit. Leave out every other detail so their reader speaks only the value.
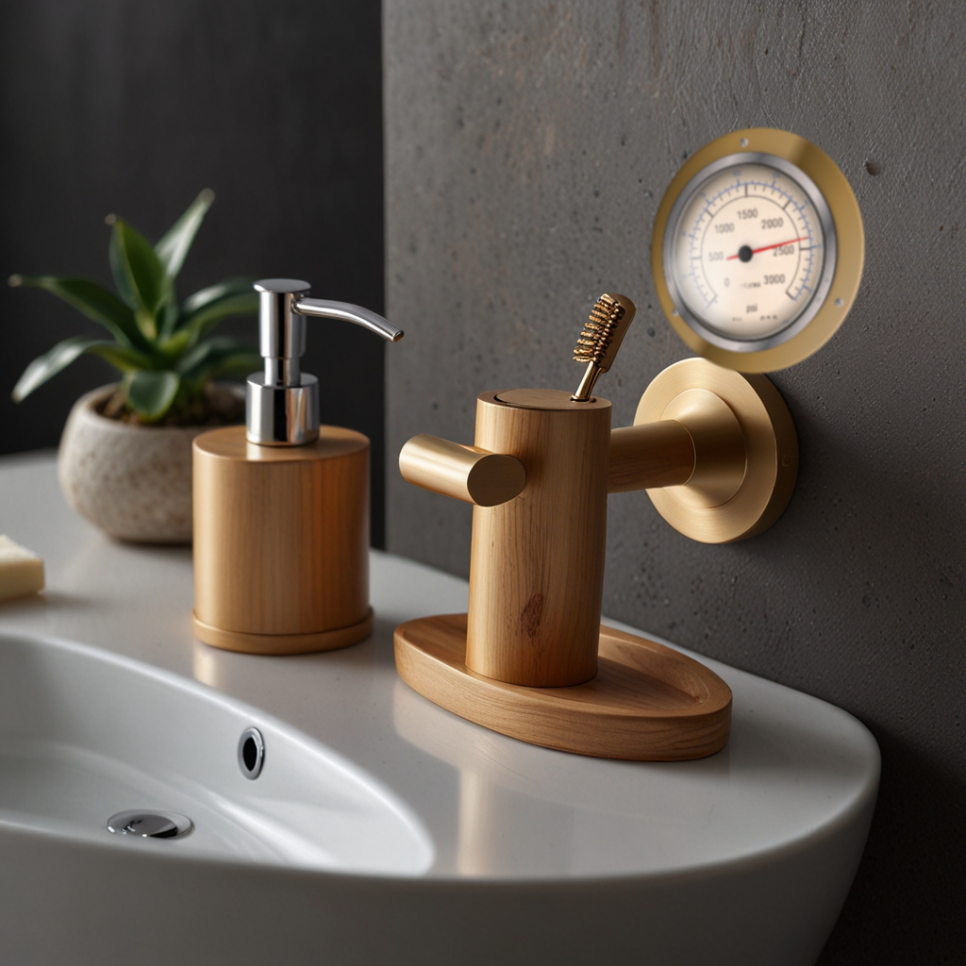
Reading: **2400** psi
